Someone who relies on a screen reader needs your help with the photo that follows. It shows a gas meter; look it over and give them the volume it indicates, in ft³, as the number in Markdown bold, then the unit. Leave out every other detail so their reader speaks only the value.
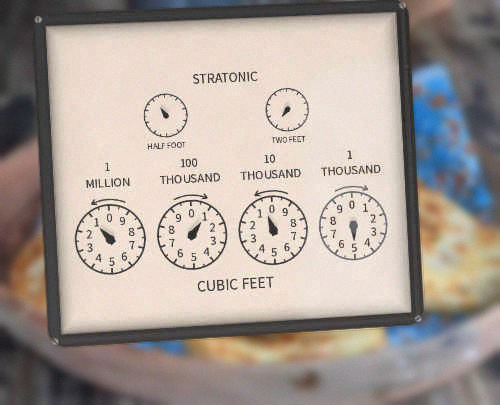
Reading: **110500** ft³
